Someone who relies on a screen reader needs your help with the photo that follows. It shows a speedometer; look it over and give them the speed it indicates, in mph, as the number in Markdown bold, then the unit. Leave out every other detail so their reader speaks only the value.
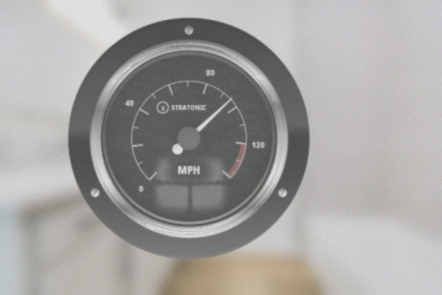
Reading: **95** mph
